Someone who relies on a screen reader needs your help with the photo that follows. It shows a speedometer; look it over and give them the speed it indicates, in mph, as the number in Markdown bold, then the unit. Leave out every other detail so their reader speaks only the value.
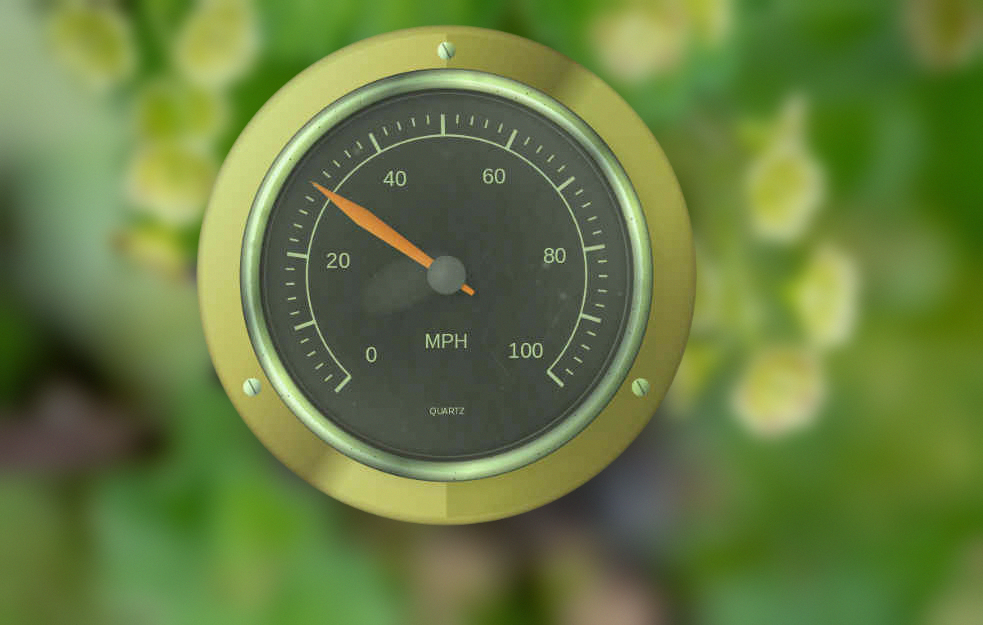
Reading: **30** mph
